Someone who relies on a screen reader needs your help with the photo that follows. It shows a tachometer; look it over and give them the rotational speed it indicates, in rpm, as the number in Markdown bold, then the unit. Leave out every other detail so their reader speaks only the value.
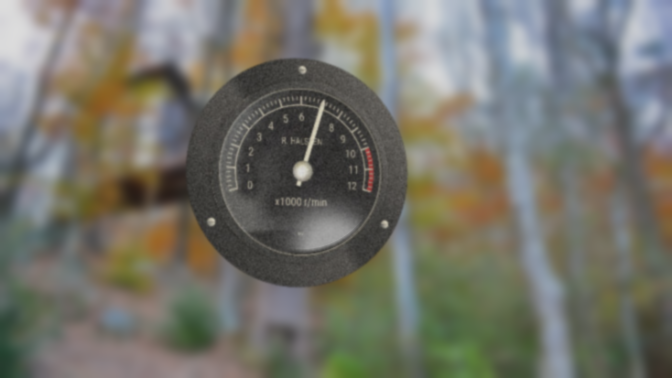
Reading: **7000** rpm
